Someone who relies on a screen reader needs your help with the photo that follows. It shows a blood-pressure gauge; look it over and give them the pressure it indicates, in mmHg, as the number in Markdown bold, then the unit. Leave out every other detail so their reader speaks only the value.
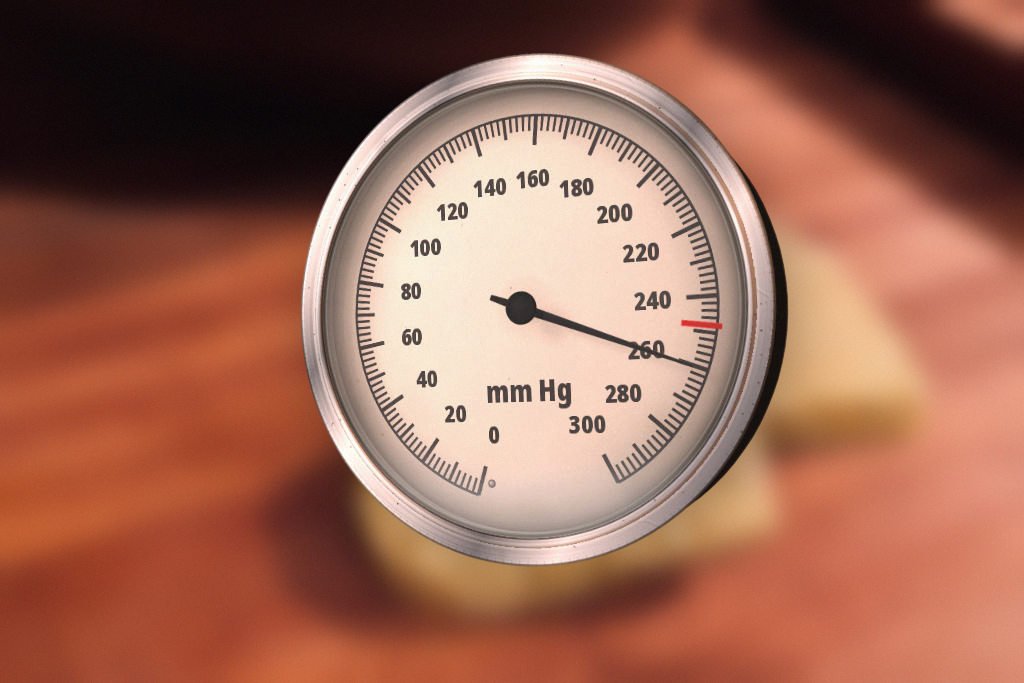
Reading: **260** mmHg
